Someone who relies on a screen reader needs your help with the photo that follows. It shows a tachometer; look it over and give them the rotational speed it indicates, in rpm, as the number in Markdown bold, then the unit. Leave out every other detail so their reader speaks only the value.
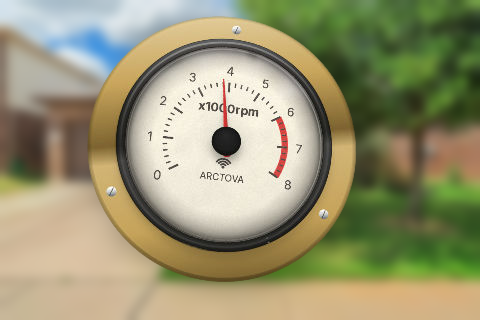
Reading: **3800** rpm
